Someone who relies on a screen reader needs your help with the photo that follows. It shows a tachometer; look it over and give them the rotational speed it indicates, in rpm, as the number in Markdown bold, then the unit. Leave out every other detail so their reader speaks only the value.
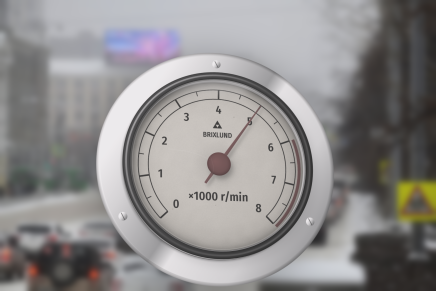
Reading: **5000** rpm
